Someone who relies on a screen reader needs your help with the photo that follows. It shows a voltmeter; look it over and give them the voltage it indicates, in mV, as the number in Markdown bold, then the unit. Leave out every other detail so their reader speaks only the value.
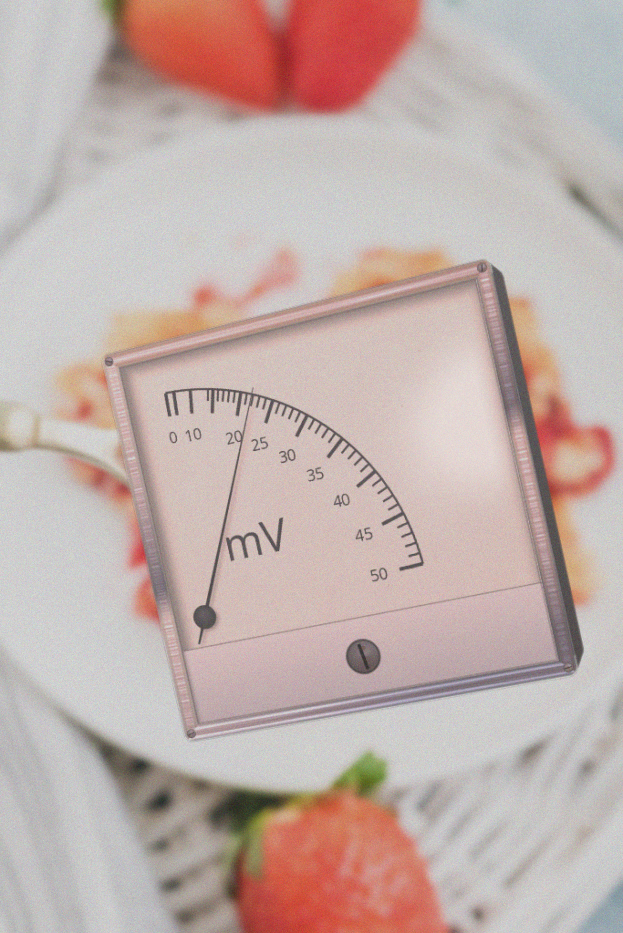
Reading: **22** mV
